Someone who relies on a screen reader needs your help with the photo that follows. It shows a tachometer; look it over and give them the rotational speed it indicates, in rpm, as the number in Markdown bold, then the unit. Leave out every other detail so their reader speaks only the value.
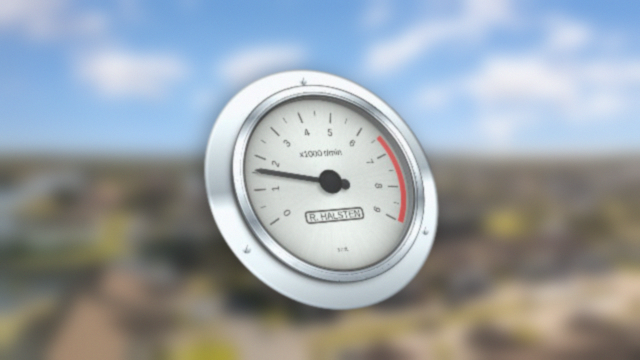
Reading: **1500** rpm
